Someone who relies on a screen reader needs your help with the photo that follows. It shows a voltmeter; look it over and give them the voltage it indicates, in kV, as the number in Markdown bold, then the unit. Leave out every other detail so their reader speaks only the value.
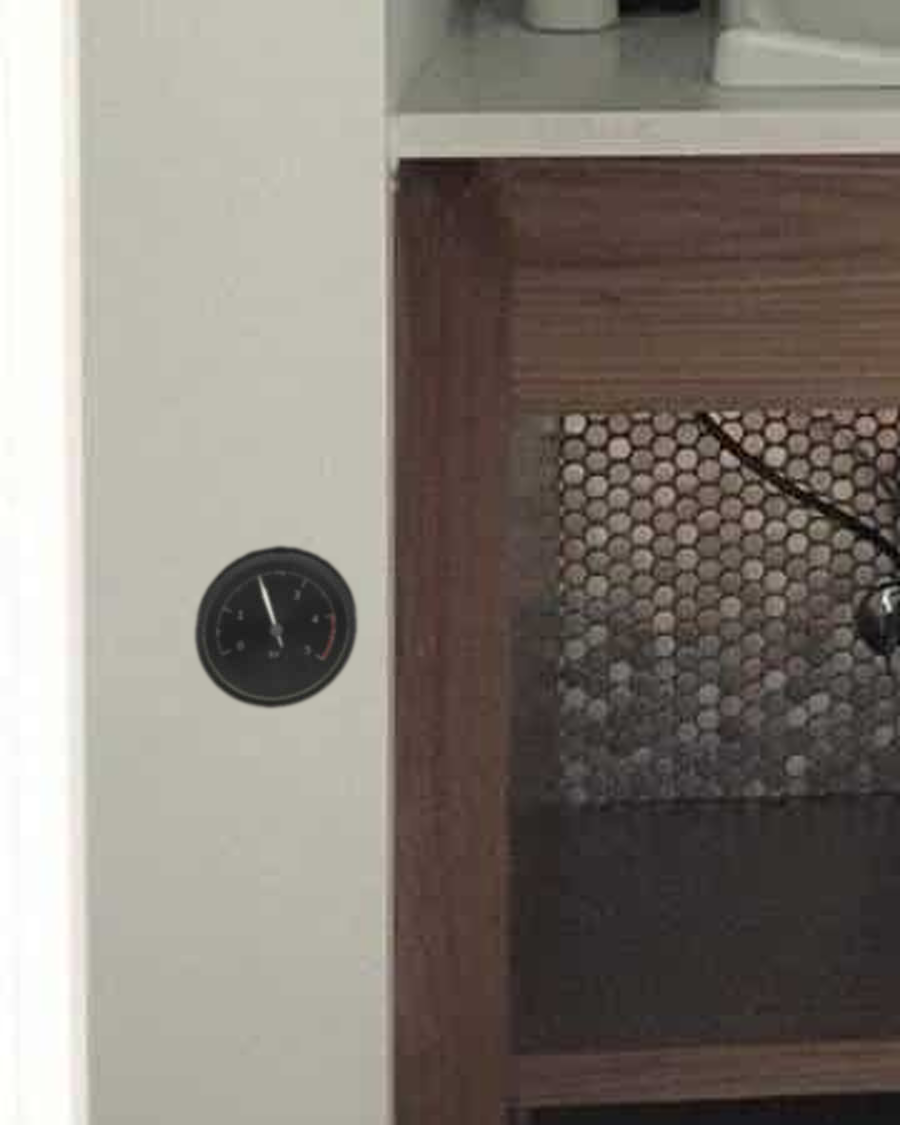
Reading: **2** kV
